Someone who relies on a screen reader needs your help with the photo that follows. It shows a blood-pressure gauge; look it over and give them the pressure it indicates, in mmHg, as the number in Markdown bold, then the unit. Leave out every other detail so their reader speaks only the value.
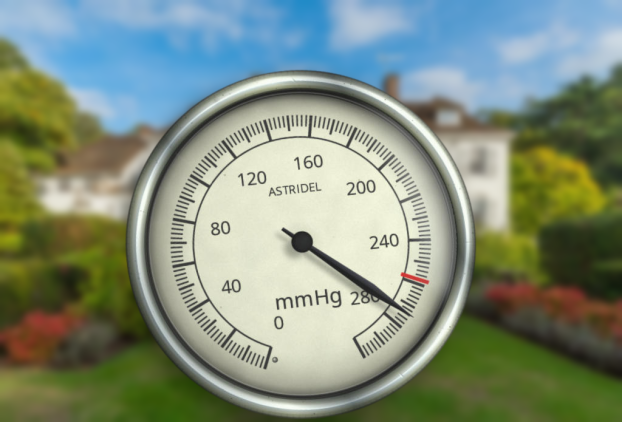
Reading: **274** mmHg
